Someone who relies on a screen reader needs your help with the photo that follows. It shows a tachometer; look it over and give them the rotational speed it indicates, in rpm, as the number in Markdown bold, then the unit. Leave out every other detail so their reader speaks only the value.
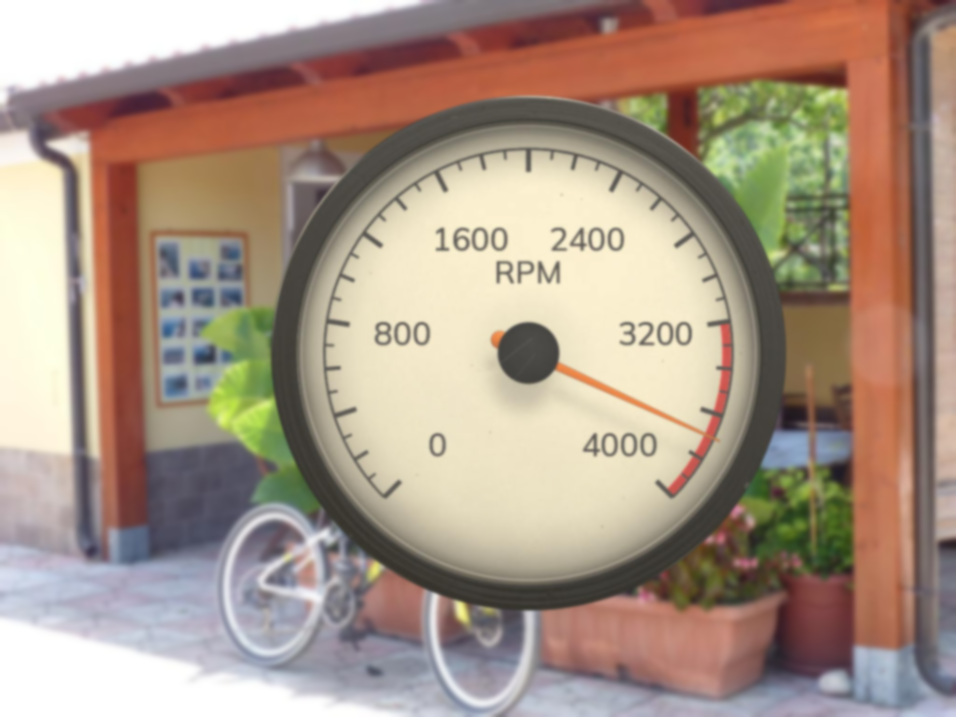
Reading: **3700** rpm
